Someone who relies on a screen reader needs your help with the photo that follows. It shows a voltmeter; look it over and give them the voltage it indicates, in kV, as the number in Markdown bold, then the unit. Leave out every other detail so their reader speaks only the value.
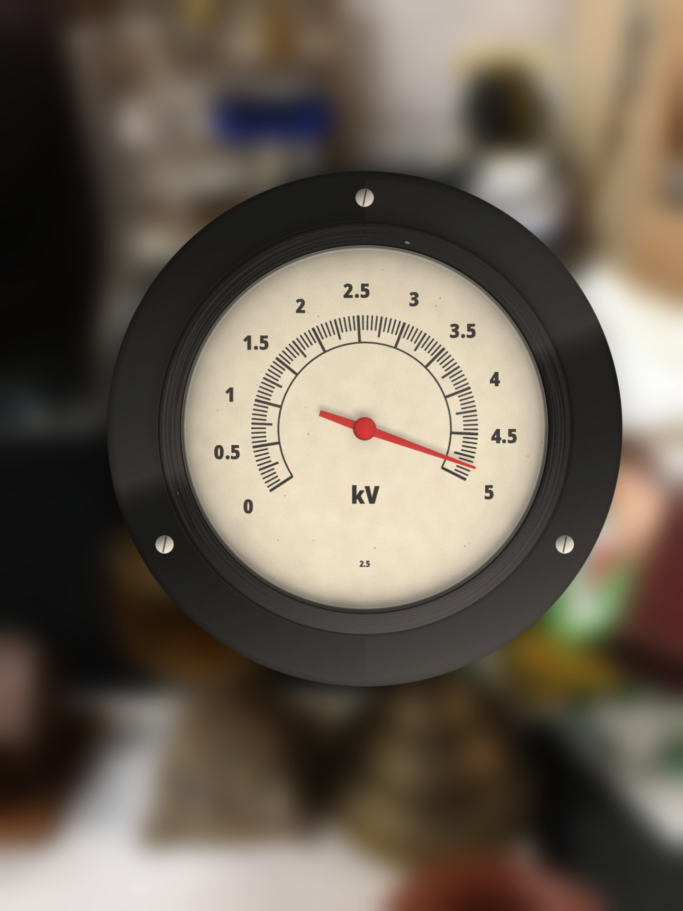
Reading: **4.85** kV
